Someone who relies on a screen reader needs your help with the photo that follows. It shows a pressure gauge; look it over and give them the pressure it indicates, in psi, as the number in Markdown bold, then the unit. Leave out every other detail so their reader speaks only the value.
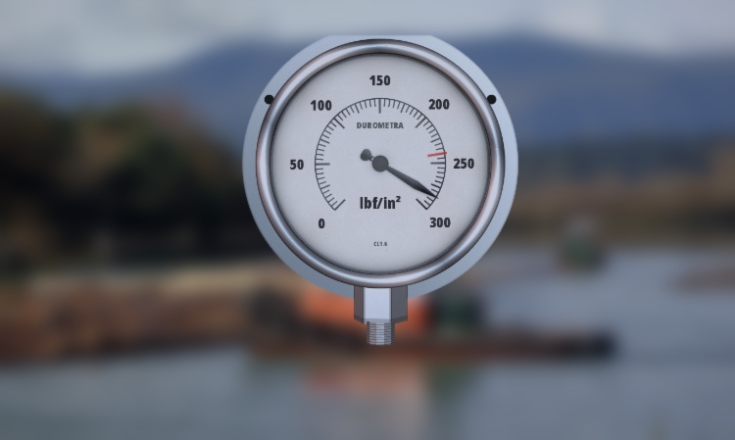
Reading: **285** psi
